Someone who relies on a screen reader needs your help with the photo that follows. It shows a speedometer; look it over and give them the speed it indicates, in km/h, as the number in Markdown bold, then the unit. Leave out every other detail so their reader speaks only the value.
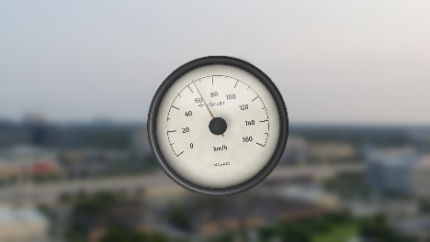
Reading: **65** km/h
